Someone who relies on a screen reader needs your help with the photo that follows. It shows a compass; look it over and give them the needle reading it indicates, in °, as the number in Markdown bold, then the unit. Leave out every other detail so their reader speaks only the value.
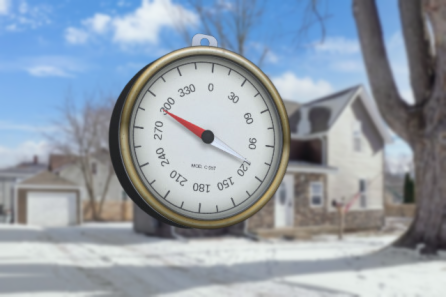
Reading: **292.5** °
